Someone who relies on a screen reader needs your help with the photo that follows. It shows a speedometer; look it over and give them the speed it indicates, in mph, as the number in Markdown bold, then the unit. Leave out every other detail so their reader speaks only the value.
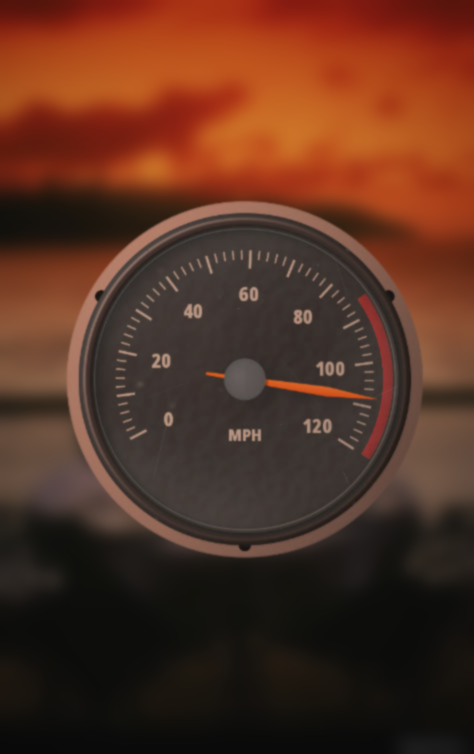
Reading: **108** mph
